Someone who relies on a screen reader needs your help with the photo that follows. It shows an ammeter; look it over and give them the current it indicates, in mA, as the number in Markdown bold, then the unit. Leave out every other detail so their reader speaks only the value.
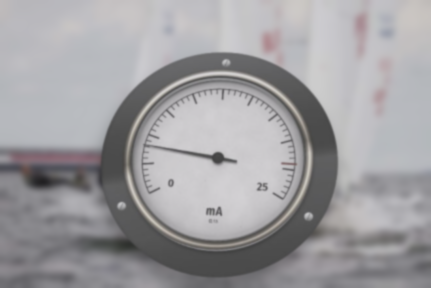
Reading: **4** mA
